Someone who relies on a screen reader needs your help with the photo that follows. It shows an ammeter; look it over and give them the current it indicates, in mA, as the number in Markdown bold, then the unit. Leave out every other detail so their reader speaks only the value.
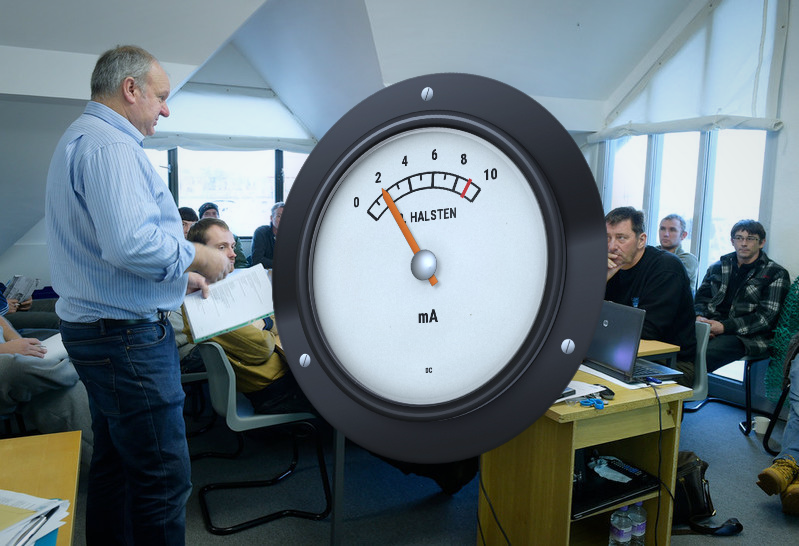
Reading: **2** mA
